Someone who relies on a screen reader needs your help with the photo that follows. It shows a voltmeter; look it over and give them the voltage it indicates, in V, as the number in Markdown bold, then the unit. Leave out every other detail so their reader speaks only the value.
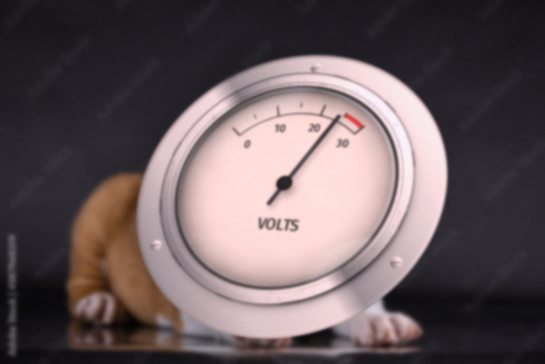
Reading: **25** V
